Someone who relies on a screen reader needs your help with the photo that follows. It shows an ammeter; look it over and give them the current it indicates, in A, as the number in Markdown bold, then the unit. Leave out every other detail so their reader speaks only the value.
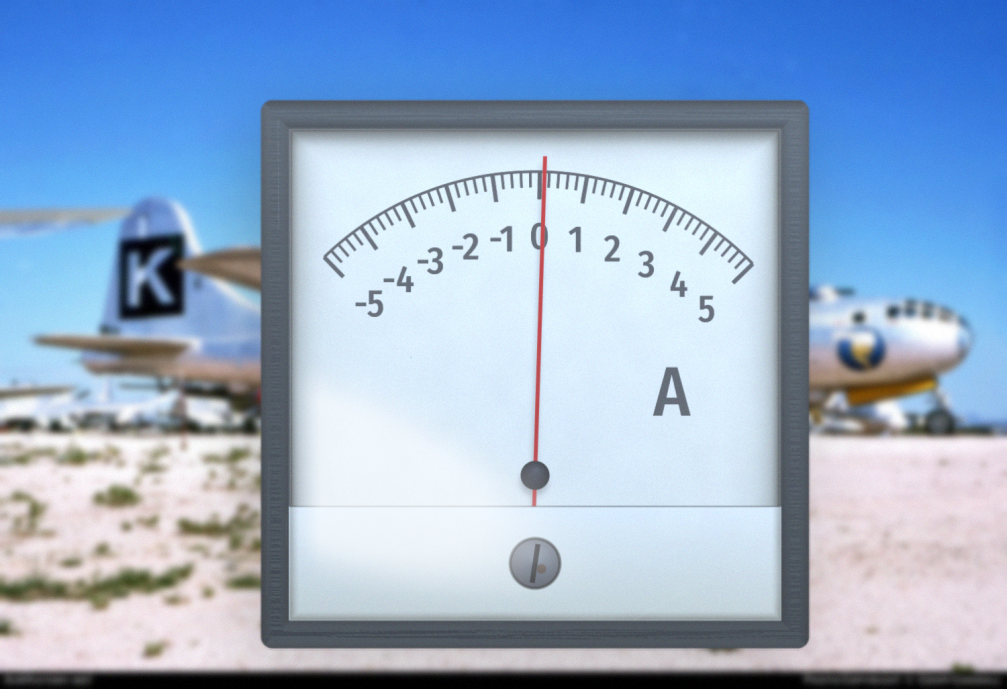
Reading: **0.1** A
